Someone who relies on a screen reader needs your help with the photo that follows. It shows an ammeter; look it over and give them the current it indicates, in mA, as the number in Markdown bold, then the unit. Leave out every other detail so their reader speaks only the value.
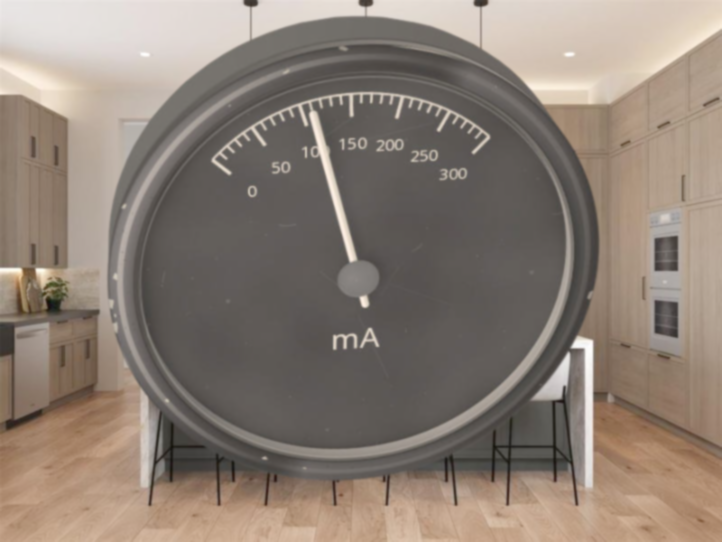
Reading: **110** mA
